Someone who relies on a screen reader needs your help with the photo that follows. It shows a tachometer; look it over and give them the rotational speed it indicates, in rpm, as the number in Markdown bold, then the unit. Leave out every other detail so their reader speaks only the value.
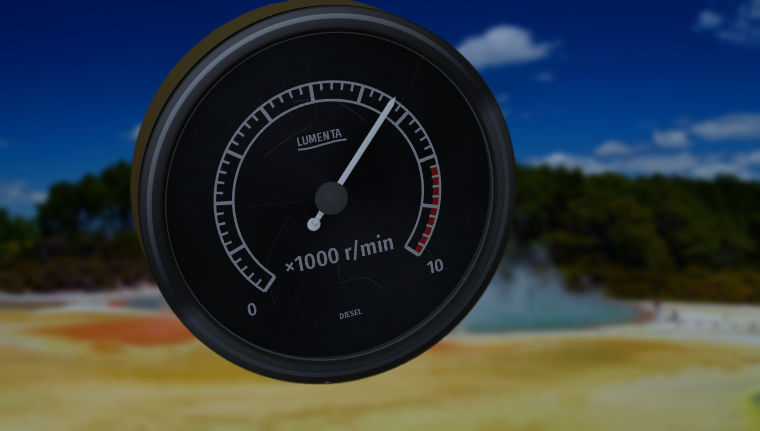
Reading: **6600** rpm
